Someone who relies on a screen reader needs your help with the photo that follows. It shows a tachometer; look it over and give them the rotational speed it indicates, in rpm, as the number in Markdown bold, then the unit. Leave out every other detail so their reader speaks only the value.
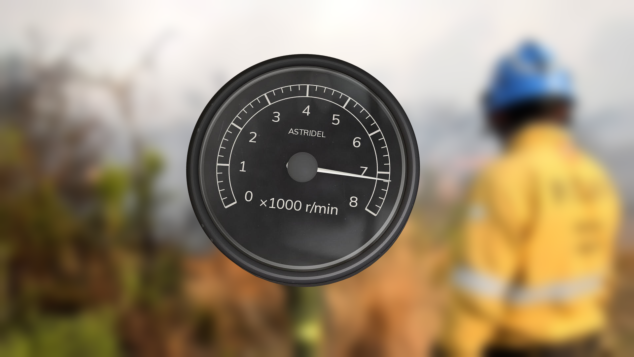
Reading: **7200** rpm
